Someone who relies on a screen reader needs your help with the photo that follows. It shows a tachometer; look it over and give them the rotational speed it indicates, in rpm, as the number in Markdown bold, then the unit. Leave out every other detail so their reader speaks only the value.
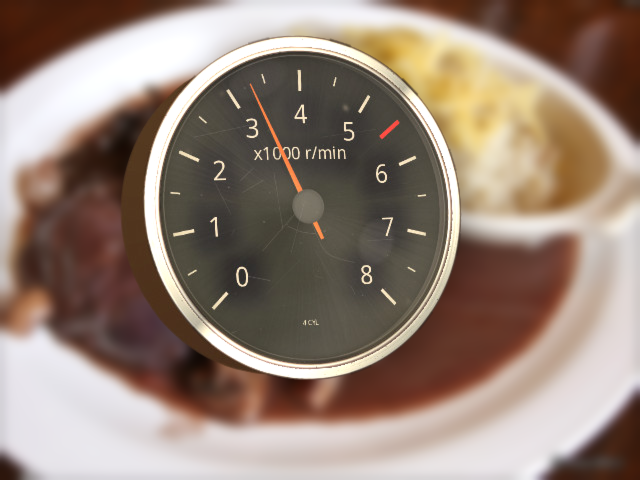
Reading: **3250** rpm
